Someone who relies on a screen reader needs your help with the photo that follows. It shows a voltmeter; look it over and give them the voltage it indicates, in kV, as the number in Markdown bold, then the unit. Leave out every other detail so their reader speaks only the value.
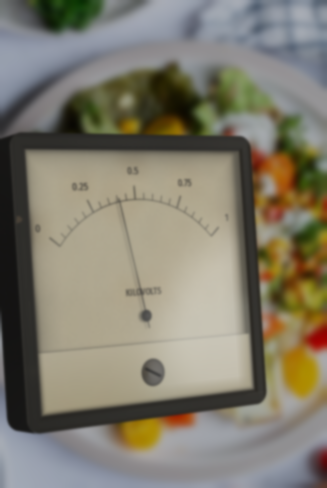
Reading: **0.4** kV
